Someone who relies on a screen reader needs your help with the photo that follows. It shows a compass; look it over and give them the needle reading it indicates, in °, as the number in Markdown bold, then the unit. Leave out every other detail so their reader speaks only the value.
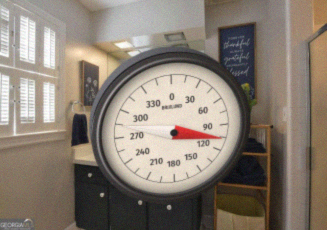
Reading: **105** °
